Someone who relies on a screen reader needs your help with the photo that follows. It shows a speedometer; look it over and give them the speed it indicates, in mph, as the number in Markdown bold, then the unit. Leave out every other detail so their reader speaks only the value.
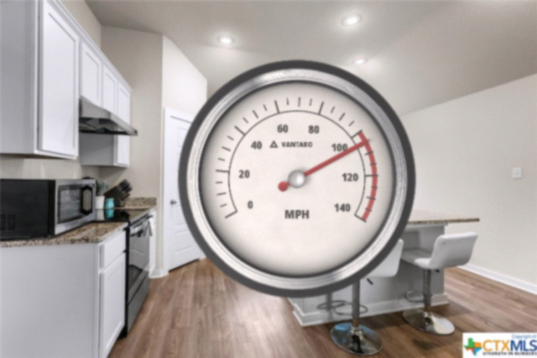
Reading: **105** mph
